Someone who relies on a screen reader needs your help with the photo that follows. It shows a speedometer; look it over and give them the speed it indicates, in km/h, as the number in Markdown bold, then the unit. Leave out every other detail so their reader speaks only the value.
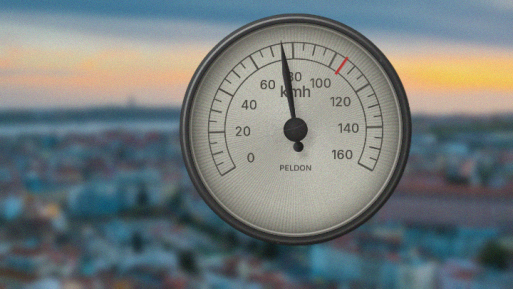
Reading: **75** km/h
